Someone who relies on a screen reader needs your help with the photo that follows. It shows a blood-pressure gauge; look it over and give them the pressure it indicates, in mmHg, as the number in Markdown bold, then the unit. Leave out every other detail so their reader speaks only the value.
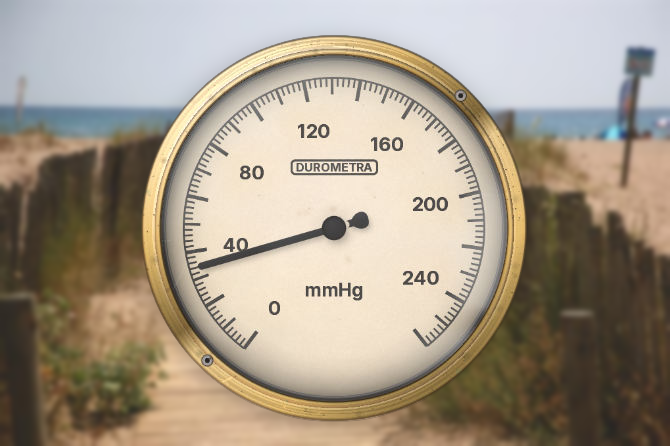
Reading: **34** mmHg
